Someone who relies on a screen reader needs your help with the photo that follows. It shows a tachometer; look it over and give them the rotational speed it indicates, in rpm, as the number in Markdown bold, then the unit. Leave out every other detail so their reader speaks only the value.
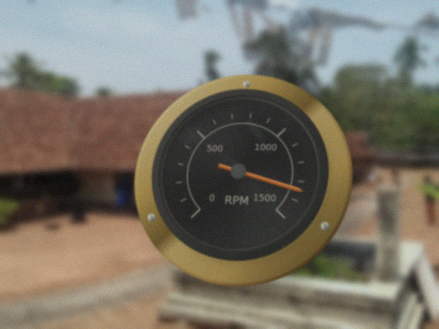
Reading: **1350** rpm
